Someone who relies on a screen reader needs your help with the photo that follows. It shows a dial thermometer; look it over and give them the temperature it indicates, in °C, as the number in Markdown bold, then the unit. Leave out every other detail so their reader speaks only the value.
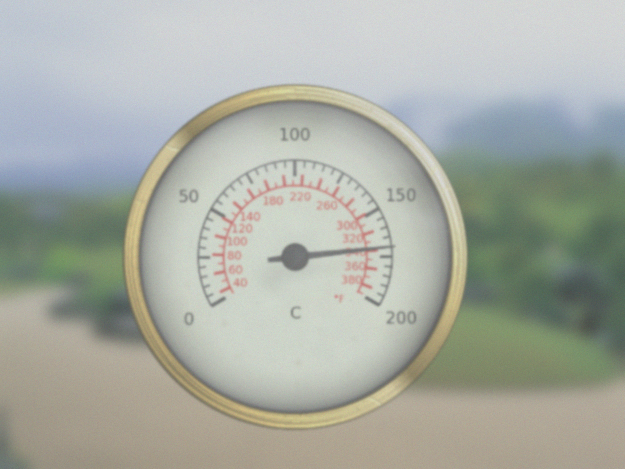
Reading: **170** °C
